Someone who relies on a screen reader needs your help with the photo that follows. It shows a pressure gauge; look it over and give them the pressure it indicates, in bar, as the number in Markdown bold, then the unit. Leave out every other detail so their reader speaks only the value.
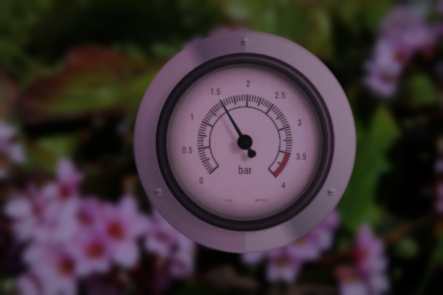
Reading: **1.5** bar
